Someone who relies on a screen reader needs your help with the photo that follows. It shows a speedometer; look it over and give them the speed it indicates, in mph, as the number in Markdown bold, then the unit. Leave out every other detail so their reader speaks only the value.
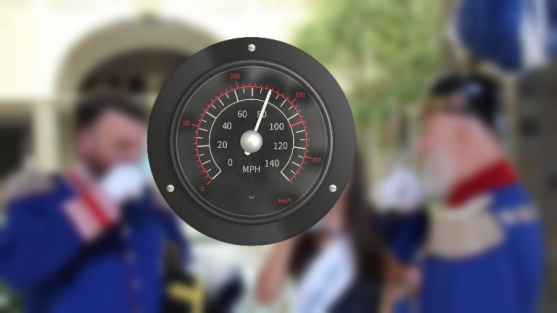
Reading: **80** mph
